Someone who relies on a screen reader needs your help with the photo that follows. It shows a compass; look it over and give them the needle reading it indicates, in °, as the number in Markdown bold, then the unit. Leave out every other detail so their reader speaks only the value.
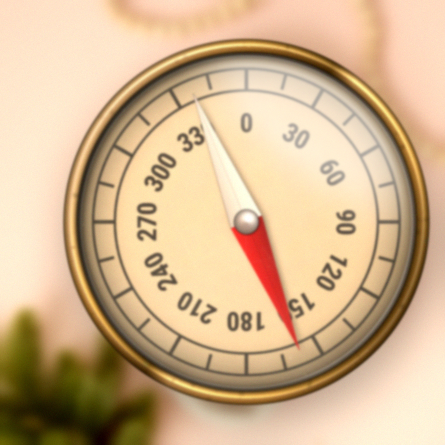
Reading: **157.5** °
